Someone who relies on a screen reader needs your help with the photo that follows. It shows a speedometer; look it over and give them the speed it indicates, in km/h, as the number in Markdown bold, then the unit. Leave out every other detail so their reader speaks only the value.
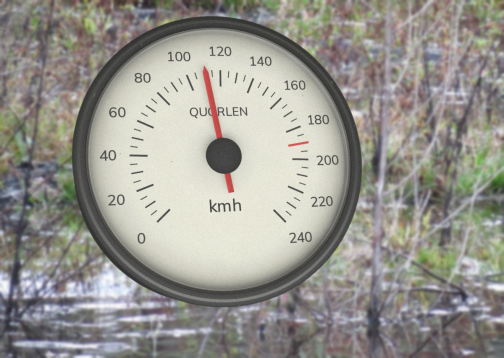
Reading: **110** km/h
